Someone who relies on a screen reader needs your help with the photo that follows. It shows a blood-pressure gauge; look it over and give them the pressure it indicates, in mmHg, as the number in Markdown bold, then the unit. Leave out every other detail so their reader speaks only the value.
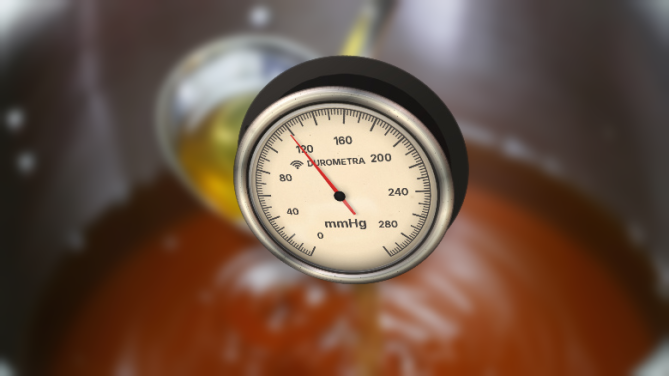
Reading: **120** mmHg
